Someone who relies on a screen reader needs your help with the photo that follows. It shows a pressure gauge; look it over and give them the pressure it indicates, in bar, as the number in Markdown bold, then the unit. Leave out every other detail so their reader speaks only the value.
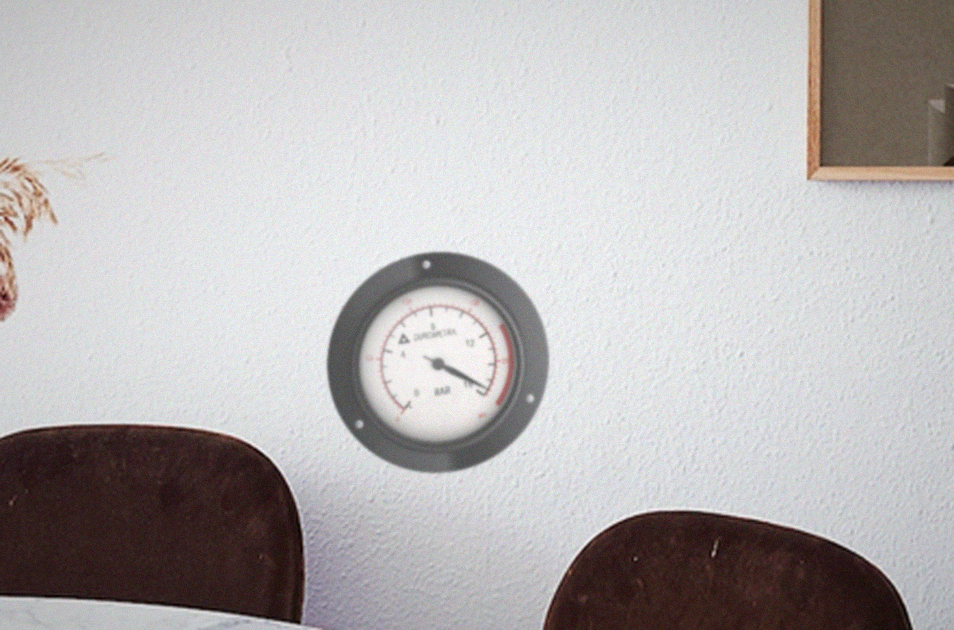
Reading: **15.5** bar
